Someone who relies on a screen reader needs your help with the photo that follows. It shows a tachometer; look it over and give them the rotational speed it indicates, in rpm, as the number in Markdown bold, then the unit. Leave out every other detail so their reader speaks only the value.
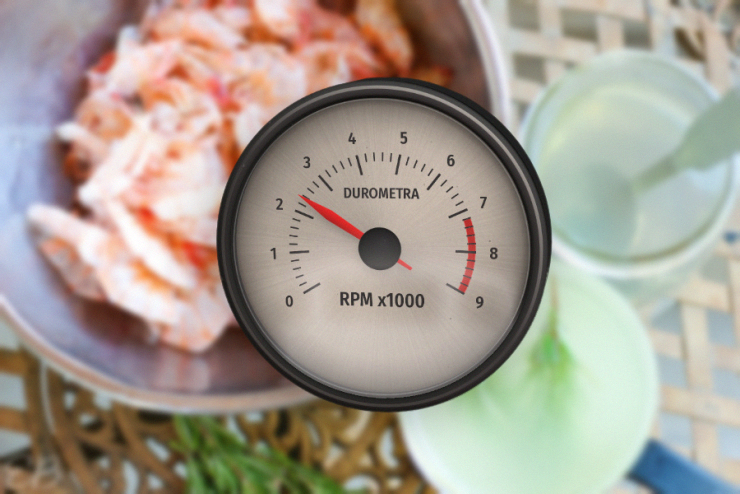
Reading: **2400** rpm
